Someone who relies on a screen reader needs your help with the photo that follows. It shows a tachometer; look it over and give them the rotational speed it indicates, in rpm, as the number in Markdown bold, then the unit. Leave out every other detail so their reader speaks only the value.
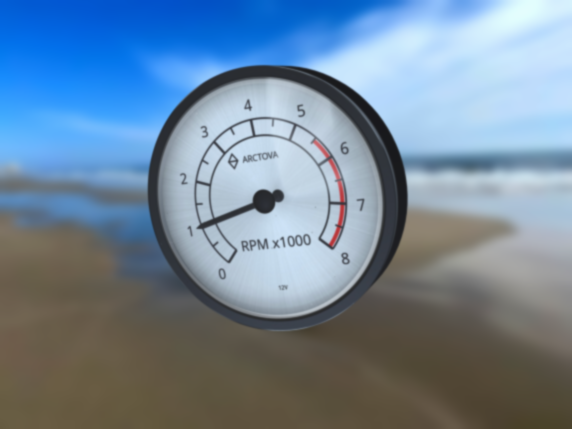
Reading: **1000** rpm
